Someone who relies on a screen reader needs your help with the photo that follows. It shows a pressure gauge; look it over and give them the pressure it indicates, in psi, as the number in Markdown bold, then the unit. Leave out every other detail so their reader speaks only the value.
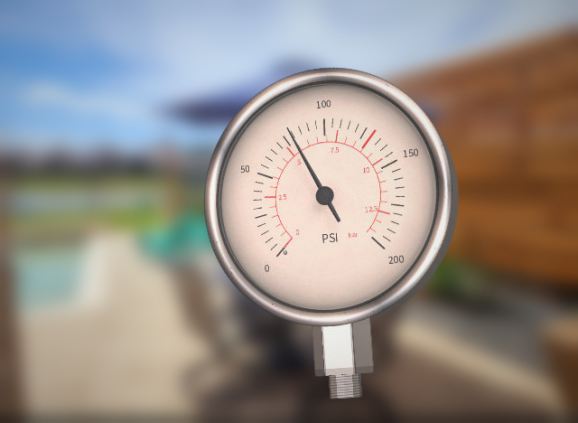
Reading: **80** psi
